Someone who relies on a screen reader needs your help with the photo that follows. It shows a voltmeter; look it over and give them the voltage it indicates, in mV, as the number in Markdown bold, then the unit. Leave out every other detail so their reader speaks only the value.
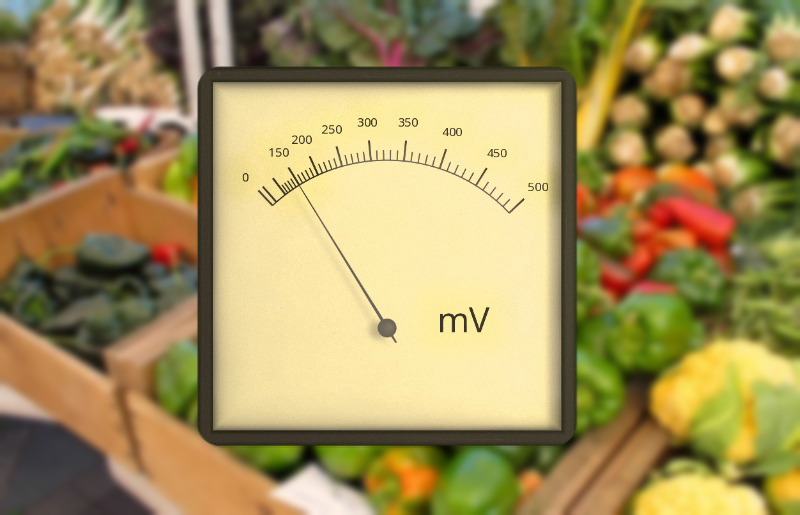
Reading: **150** mV
